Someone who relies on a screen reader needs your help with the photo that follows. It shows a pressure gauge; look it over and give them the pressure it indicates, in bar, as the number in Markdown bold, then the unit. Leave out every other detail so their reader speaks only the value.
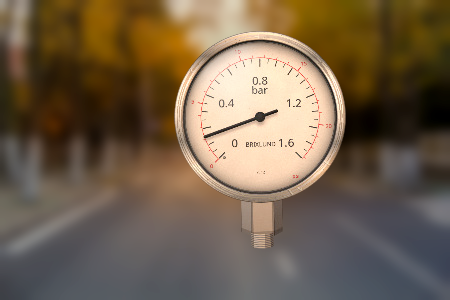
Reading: **0.15** bar
